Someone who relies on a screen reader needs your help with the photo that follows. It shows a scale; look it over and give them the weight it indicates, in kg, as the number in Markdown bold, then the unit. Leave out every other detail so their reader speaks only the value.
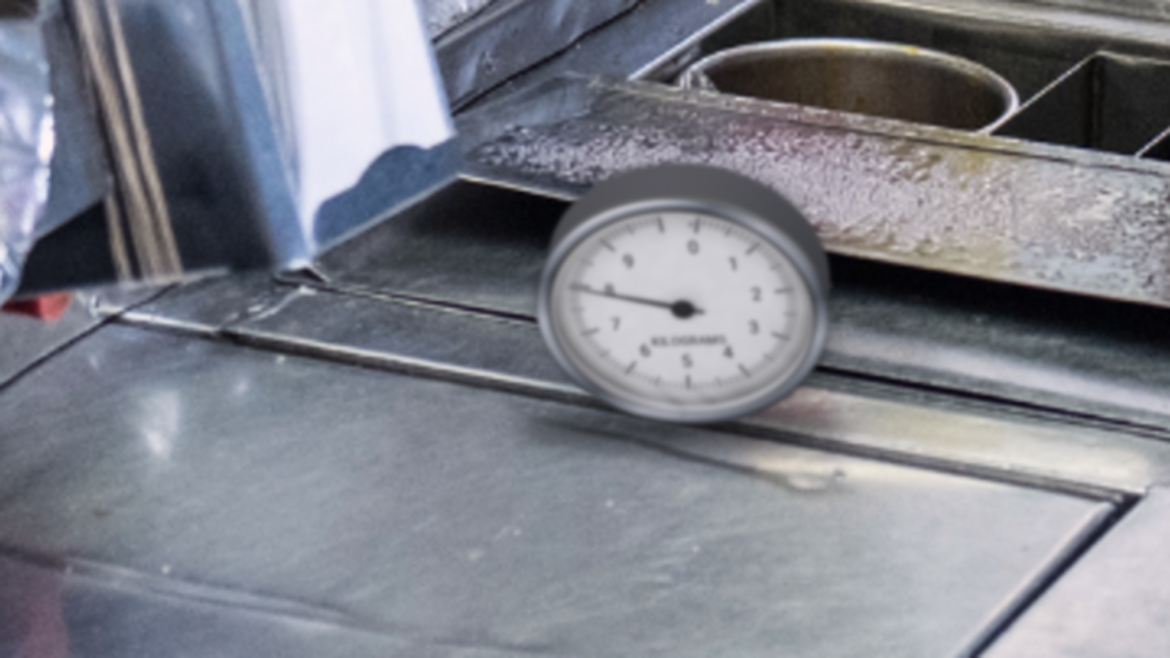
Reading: **8** kg
